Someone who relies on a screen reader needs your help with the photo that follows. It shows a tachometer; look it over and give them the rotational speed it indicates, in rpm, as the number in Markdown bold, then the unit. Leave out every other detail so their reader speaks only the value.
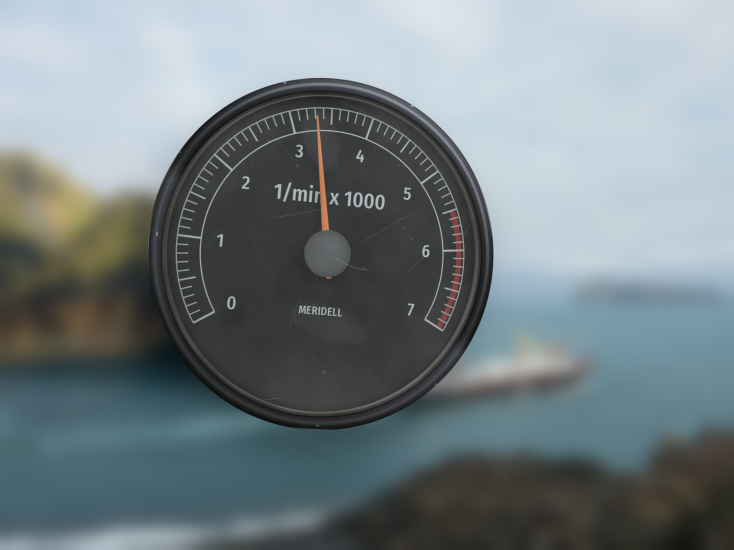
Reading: **3300** rpm
